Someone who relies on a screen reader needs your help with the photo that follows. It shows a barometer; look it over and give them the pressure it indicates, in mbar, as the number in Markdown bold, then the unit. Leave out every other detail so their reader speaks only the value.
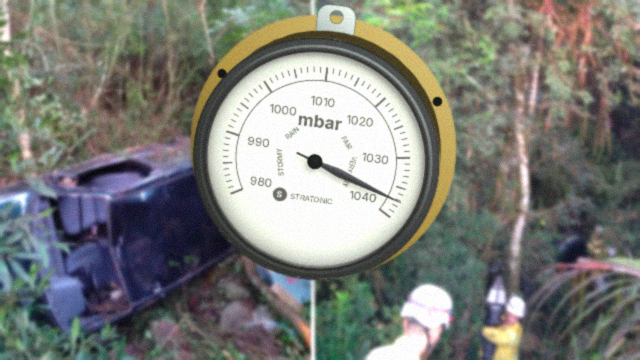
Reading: **1037** mbar
